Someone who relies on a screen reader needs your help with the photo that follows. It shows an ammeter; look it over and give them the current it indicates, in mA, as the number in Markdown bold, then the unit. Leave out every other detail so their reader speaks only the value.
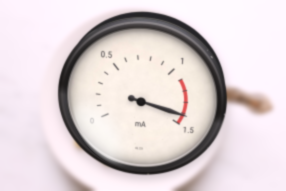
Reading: **1.4** mA
